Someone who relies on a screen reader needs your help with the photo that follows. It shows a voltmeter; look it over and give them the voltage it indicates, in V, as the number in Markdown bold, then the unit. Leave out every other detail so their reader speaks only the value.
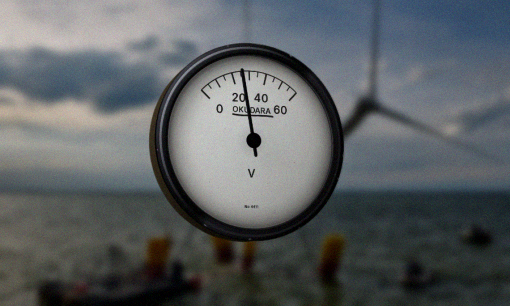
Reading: **25** V
